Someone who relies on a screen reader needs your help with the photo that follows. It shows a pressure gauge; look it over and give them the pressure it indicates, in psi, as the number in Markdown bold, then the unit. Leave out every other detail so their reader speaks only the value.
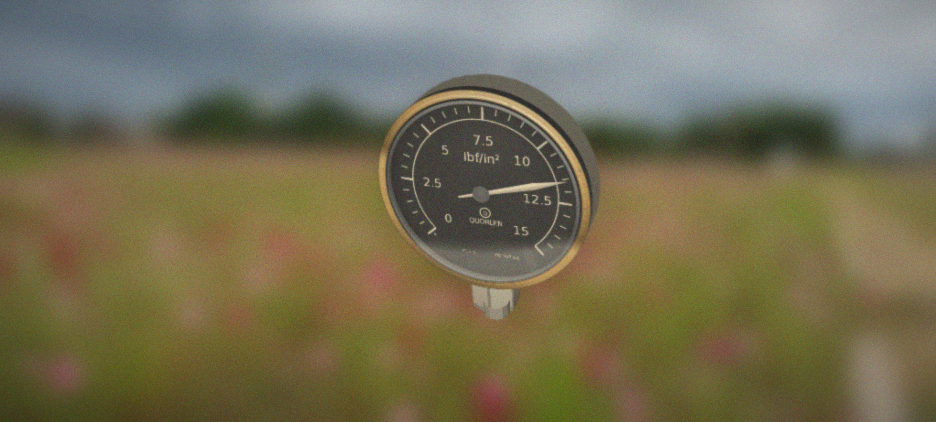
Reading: **11.5** psi
